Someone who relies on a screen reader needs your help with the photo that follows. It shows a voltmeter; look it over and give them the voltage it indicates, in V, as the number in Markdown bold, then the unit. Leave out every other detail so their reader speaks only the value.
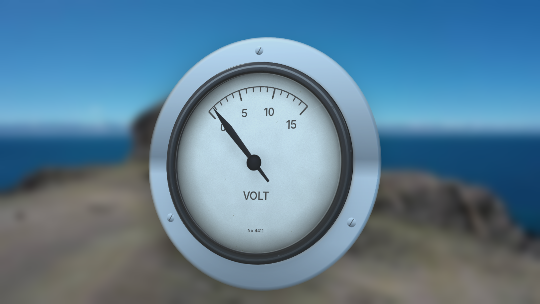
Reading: **1** V
